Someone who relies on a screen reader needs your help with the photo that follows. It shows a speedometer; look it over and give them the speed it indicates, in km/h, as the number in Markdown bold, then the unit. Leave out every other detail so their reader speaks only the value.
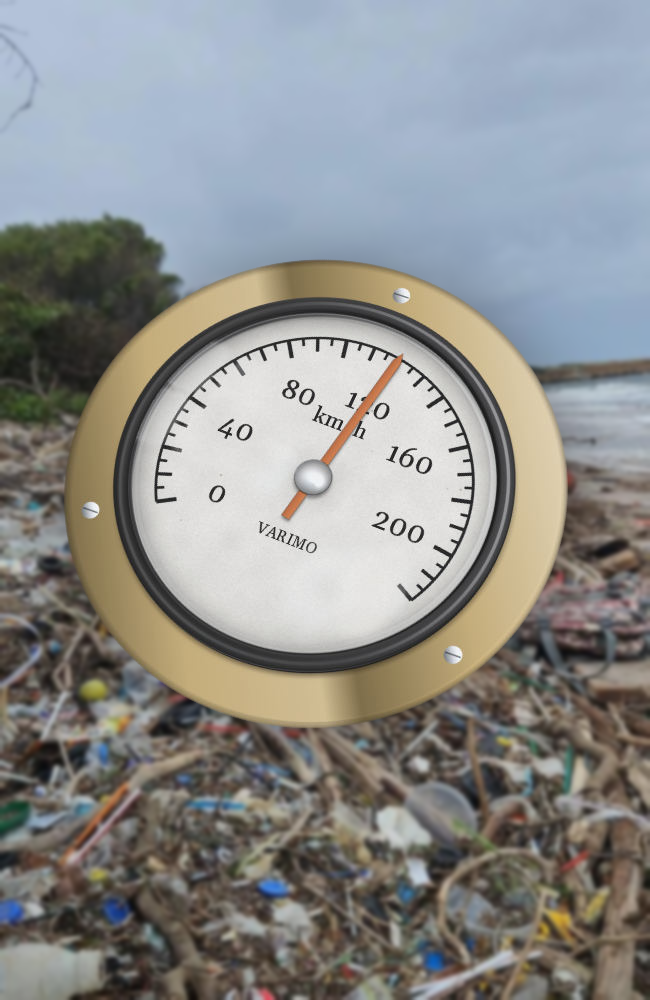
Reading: **120** km/h
